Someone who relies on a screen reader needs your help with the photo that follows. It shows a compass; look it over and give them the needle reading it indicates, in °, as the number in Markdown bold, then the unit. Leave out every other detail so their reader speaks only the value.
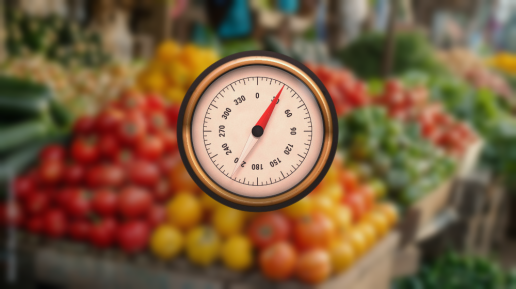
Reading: **30** °
